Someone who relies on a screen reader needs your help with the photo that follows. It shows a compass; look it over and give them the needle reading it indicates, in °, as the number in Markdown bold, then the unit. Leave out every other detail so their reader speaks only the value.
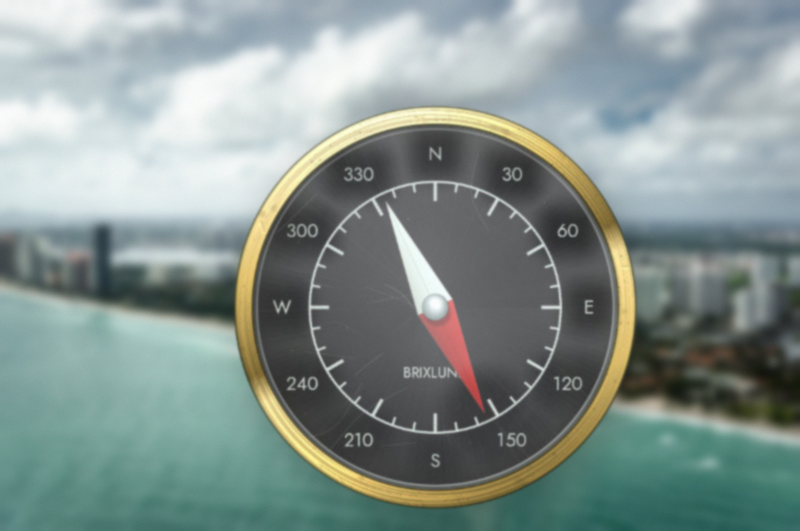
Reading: **155** °
